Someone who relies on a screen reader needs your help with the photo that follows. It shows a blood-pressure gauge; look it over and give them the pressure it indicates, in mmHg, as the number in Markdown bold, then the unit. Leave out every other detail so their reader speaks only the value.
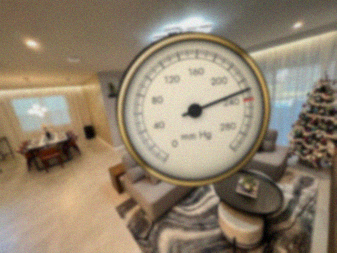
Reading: **230** mmHg
